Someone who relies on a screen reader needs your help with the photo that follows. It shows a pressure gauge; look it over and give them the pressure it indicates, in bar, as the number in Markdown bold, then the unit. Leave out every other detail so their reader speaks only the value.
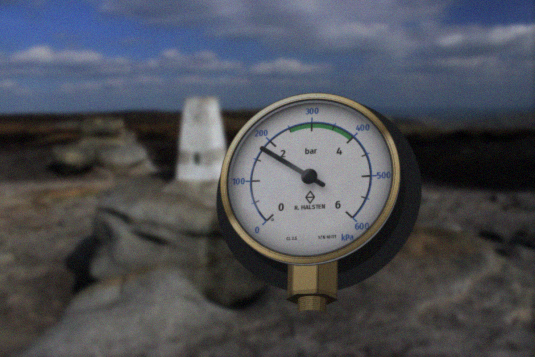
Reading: **1.75** bar
